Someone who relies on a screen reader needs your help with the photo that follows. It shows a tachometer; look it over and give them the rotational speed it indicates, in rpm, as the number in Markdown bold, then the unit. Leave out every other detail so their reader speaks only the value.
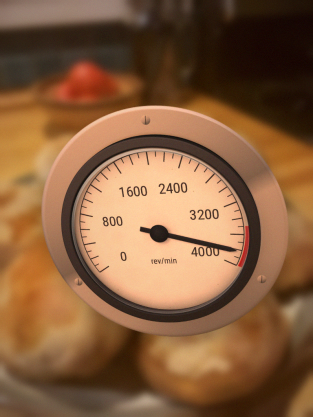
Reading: **3800** rpm
